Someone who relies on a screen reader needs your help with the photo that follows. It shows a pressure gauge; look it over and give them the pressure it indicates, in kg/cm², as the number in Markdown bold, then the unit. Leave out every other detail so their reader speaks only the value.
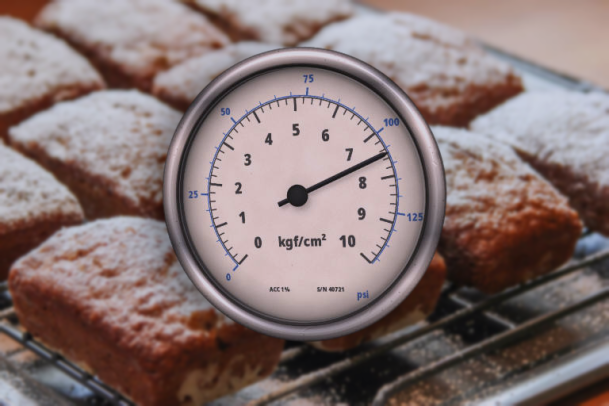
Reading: **7.5** kg/cm²
